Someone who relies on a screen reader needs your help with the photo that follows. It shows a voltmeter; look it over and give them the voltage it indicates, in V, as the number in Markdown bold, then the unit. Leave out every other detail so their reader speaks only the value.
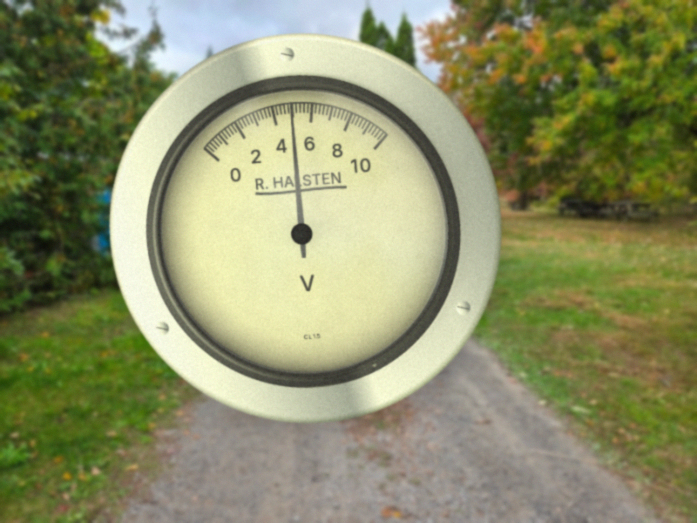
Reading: **5** V
